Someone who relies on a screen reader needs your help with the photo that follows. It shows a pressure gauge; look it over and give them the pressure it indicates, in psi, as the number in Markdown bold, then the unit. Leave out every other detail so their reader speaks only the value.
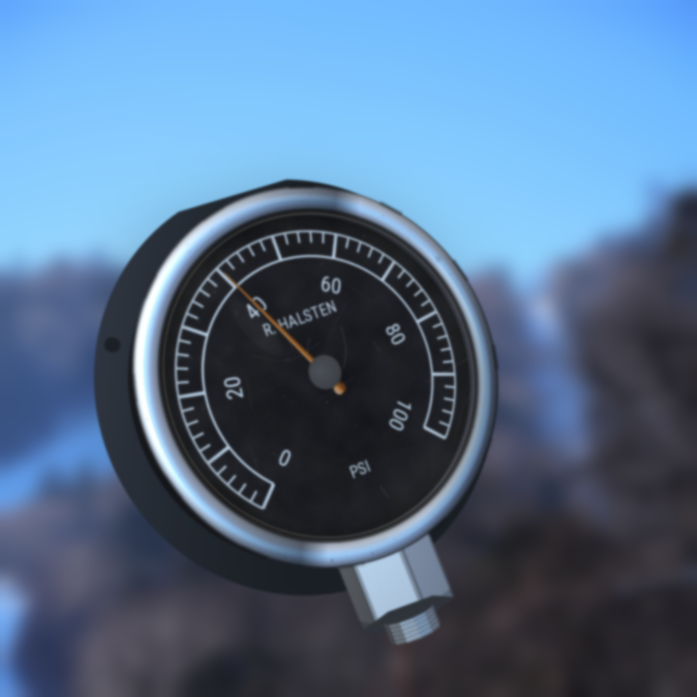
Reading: **40** psi
